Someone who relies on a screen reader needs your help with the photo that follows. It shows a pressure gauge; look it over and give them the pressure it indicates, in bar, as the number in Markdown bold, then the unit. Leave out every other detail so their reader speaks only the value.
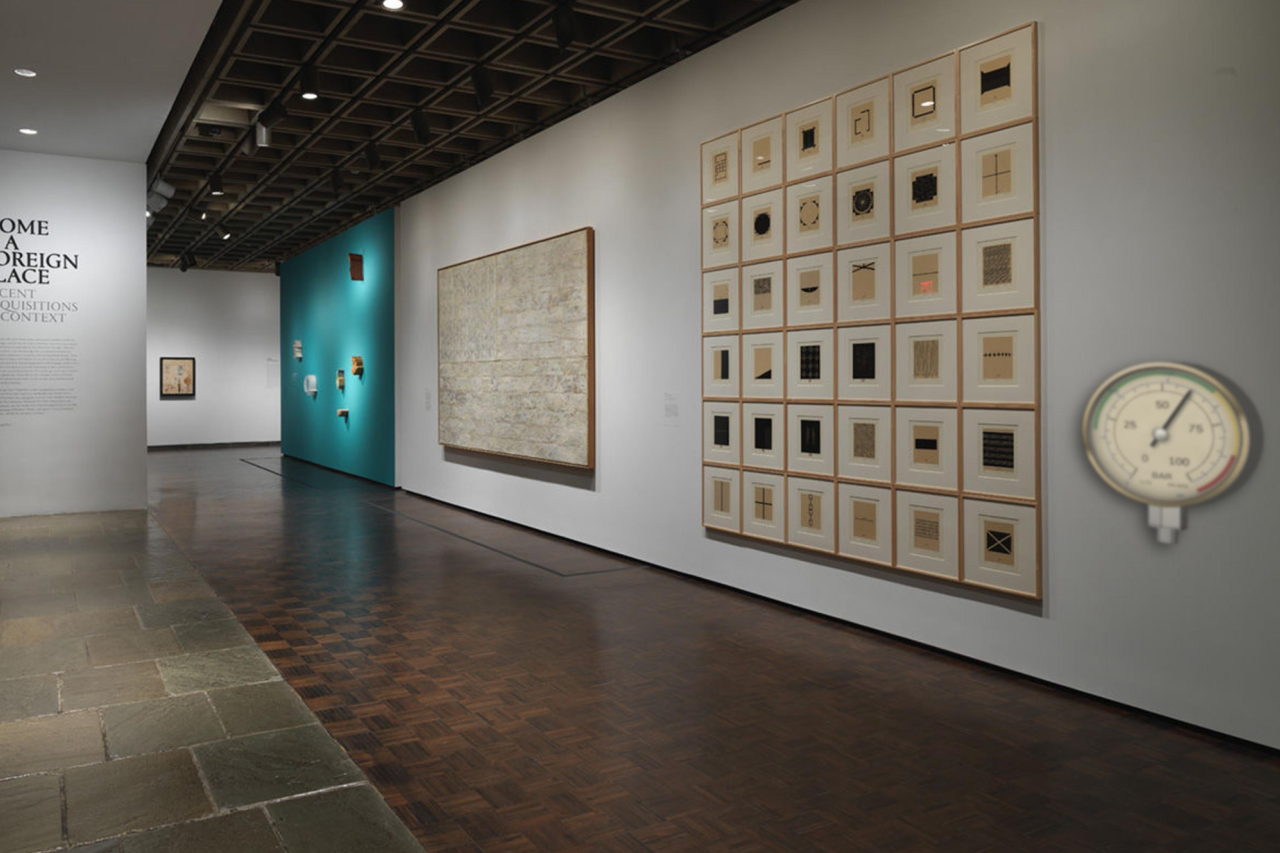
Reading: **60** bar
